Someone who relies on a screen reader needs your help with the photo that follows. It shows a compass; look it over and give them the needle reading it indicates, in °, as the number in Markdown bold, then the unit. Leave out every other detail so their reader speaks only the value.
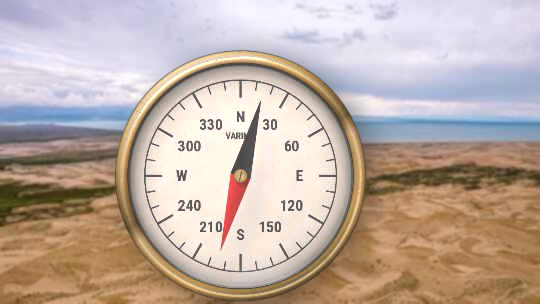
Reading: **195** °
